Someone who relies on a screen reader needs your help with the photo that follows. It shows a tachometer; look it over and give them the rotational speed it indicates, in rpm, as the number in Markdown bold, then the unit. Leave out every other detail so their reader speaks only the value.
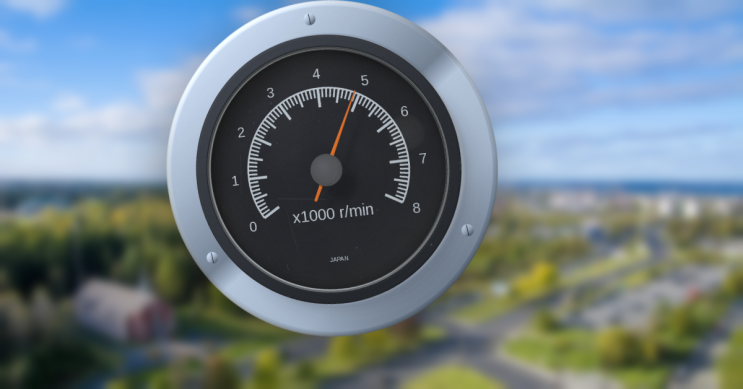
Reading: **4900** rpm
